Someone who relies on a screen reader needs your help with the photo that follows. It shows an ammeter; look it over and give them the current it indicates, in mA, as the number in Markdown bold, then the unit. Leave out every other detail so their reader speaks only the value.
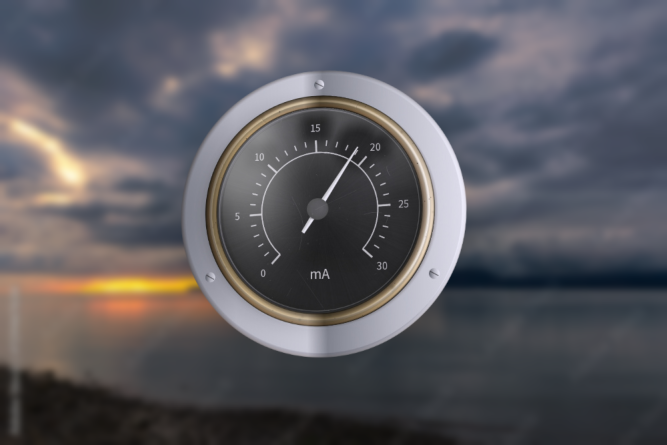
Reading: **19** mA
